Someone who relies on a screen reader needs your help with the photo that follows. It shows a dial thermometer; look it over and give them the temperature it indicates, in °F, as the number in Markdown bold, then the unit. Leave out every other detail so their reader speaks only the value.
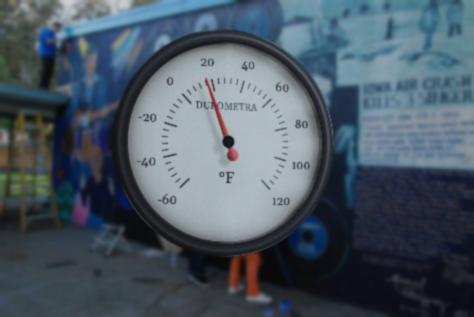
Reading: **16** °F
